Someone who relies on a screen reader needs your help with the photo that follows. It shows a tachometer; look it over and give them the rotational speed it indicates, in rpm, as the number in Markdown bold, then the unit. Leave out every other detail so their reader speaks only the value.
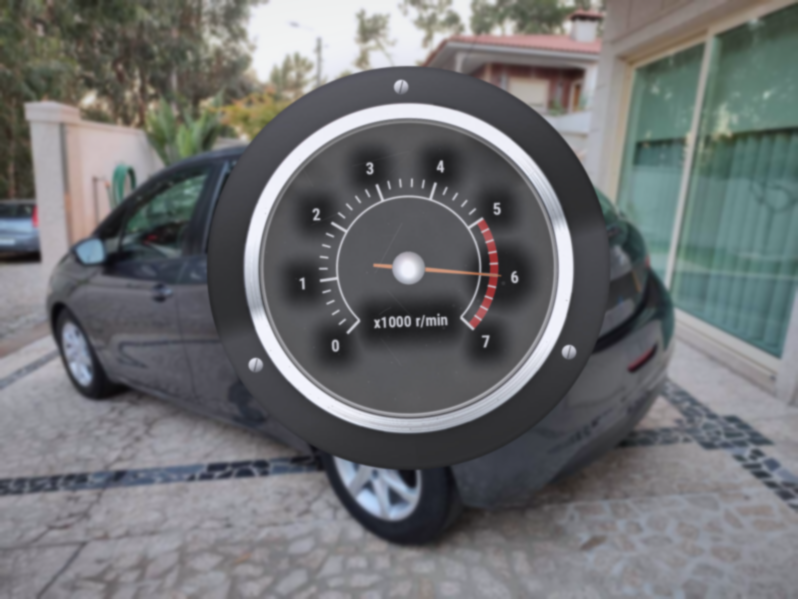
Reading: **6000** rpm
